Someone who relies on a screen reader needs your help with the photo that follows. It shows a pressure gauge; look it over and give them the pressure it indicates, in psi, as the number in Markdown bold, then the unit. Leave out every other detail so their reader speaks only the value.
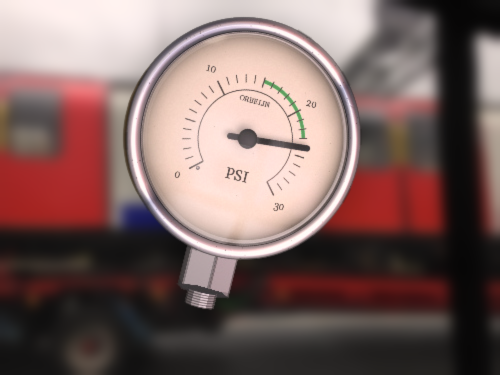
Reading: **24** psi
